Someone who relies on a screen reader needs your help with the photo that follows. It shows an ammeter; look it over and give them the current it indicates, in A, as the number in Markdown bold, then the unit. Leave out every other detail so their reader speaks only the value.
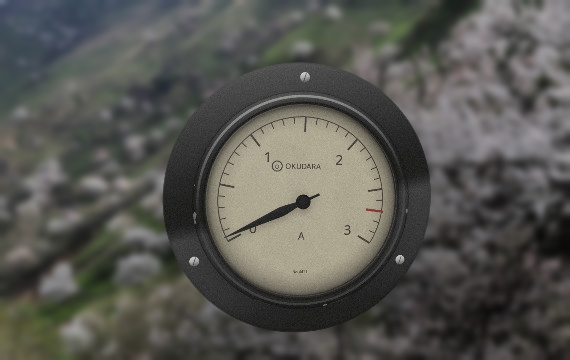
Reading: **0.05** A
